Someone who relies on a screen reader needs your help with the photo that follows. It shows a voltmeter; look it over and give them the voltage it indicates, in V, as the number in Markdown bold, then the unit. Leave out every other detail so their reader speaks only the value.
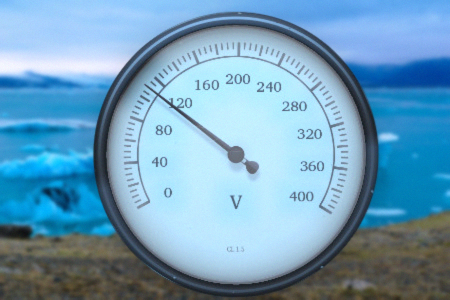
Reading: **110** V
